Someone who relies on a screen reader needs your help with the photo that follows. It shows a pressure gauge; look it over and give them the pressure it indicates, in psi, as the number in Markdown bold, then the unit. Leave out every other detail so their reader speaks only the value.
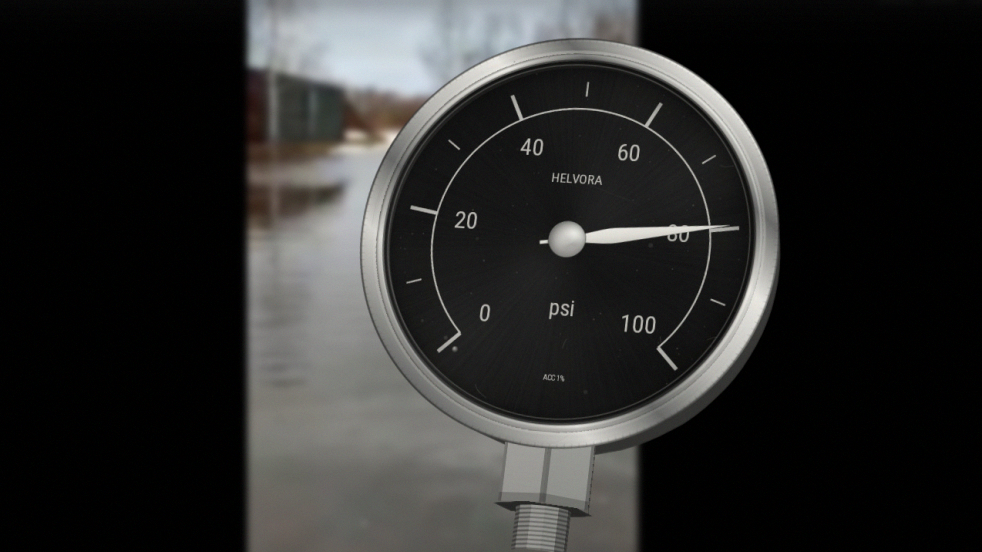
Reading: **80** psi
